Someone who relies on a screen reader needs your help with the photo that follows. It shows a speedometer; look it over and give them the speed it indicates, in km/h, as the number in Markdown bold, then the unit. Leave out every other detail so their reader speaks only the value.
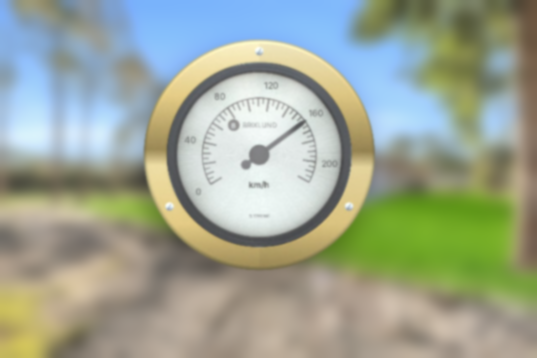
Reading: **160** km/h
